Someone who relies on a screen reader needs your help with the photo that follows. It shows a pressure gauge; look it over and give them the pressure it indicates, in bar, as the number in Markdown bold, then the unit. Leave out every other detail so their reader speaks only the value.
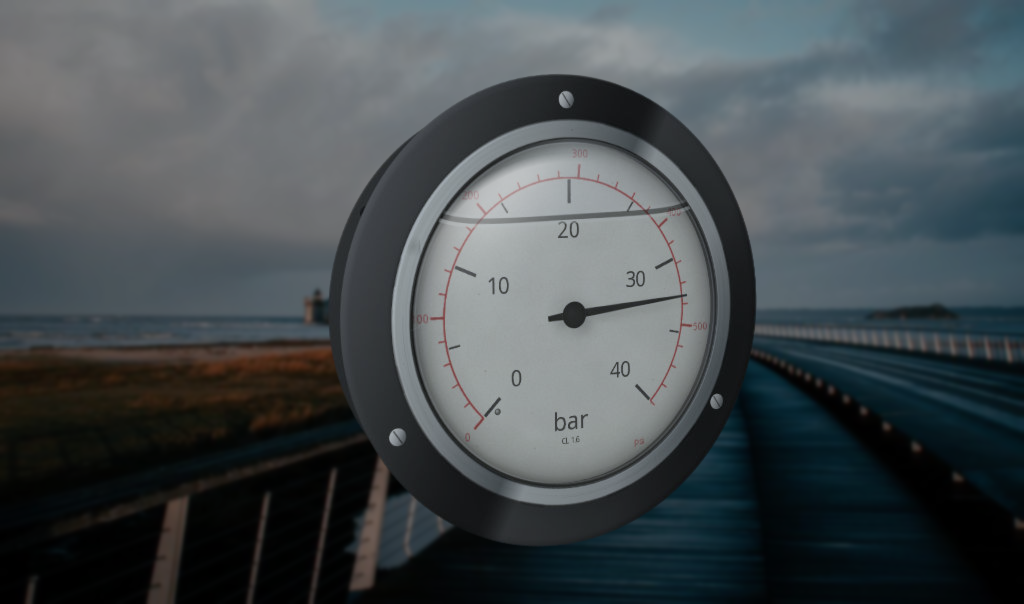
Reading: **32.5** bar
